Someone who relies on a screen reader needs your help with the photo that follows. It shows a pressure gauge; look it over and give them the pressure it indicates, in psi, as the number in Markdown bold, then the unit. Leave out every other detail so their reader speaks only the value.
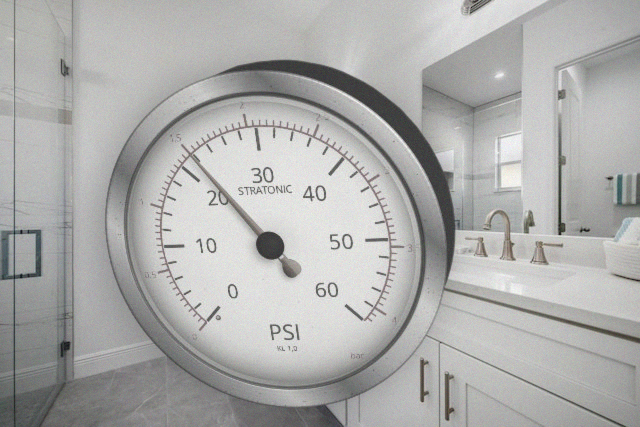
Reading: **22** psi
